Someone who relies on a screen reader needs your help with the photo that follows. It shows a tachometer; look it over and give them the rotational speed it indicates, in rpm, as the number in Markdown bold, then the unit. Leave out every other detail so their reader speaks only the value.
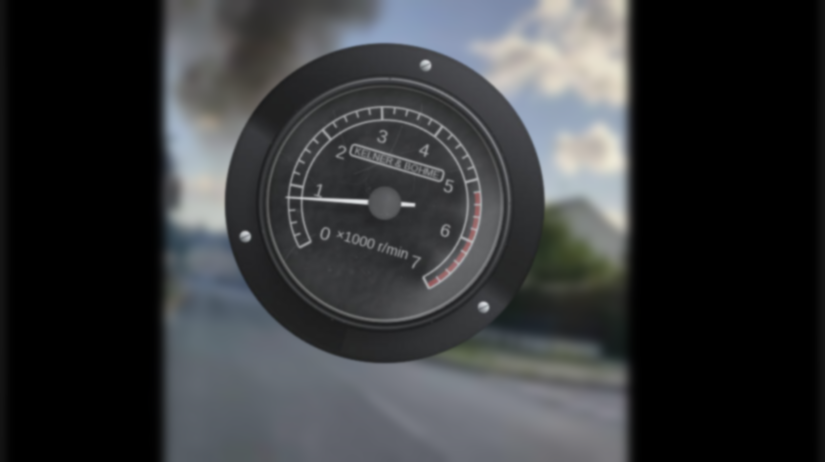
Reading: **800** rpm
